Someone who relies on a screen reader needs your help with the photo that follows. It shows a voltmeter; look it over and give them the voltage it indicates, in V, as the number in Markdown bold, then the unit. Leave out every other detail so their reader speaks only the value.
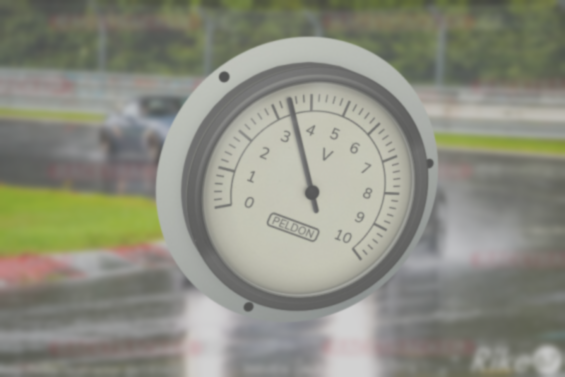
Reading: **3.4** V
